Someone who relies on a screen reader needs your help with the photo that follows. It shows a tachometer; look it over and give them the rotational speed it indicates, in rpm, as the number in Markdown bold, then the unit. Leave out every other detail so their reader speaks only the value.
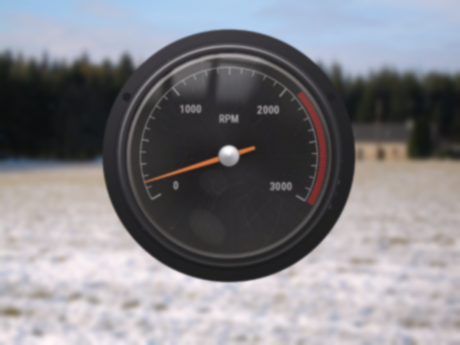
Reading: **150** rpm
